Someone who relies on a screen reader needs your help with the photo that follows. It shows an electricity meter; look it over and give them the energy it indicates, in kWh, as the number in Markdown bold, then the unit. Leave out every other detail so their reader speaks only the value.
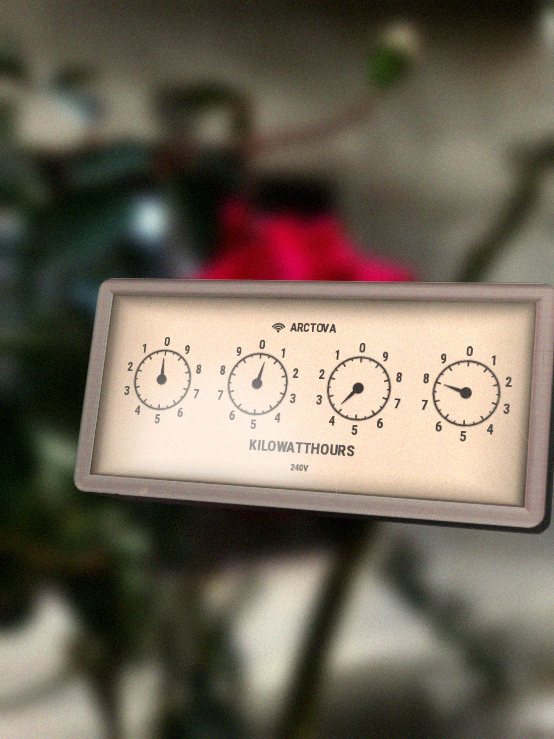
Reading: **38** kWh
